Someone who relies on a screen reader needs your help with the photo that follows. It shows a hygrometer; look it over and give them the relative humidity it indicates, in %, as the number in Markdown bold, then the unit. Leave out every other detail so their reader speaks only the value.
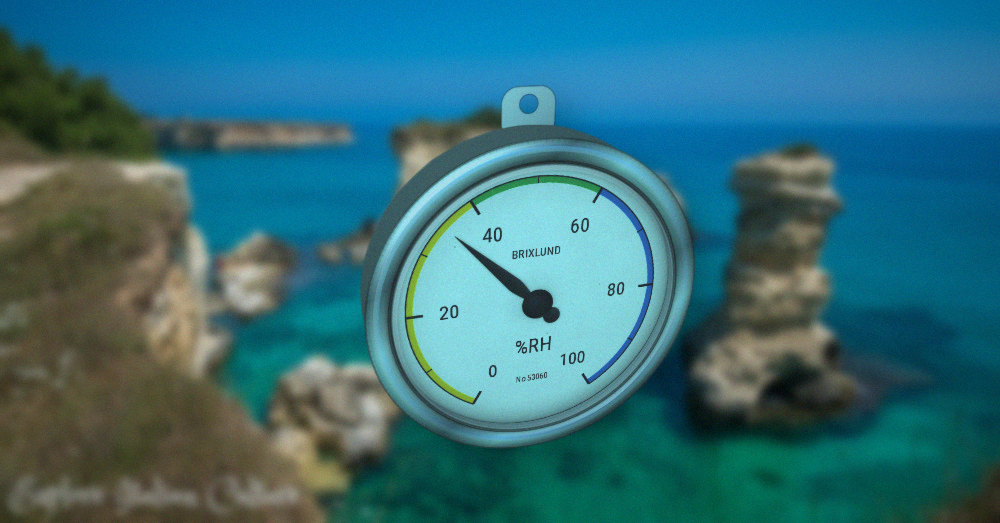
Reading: **35** %
